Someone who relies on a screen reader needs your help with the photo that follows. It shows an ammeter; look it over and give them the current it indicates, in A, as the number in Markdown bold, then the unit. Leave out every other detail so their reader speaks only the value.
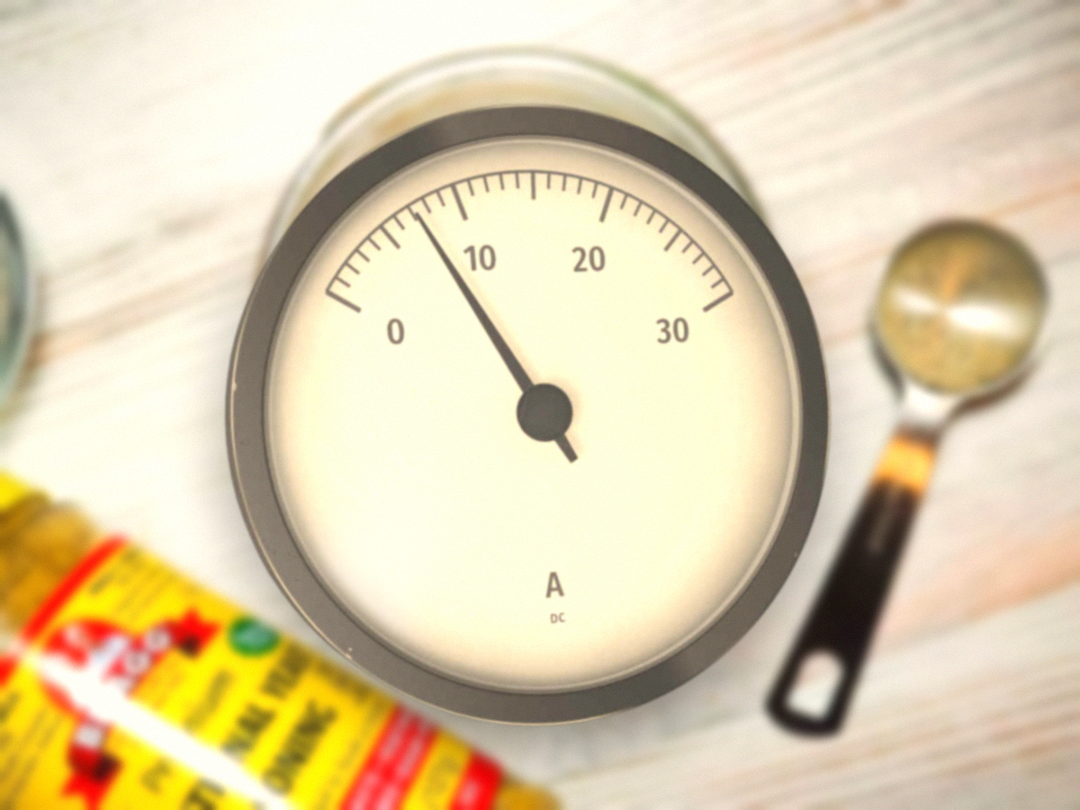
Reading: **7** A
